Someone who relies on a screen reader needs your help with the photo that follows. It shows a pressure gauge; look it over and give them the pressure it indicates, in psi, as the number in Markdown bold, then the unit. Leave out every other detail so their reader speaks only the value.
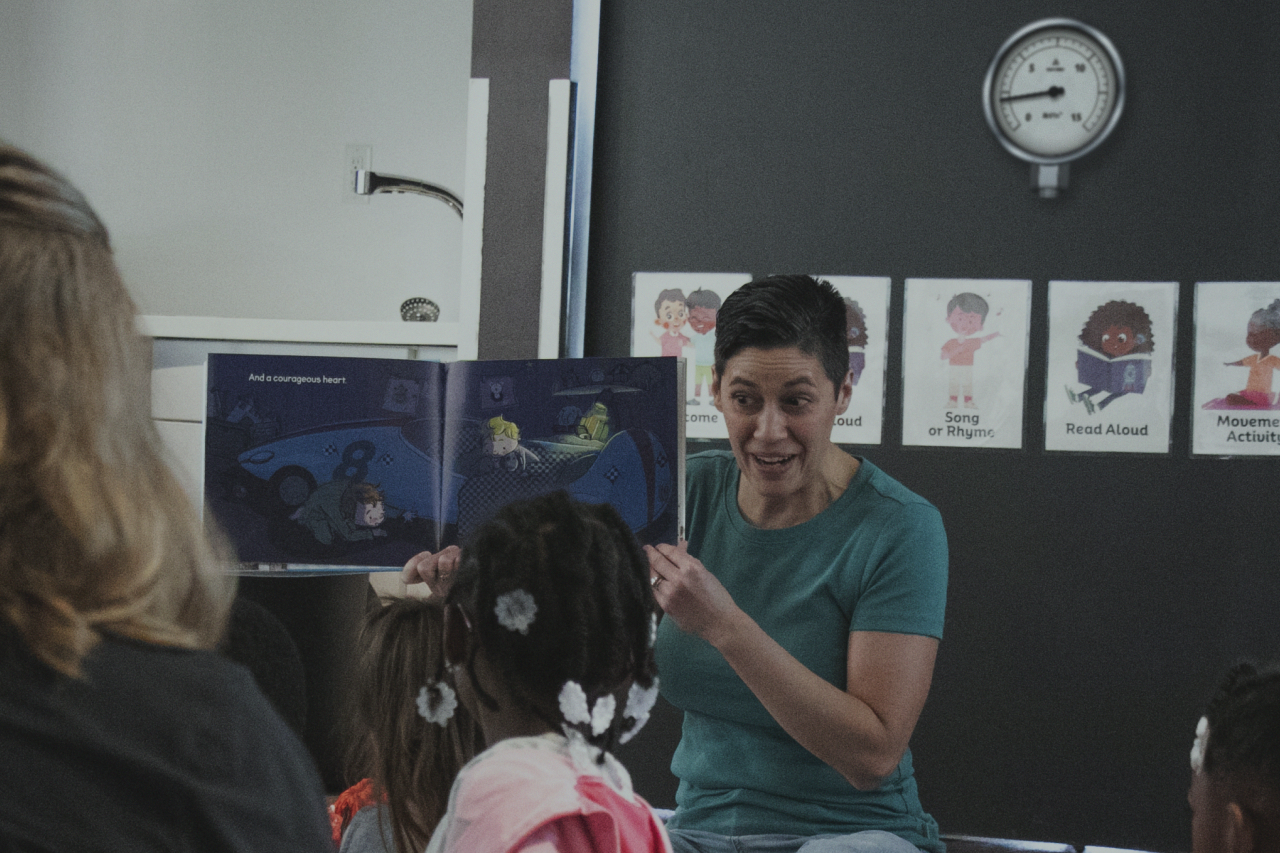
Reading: **2** psi
